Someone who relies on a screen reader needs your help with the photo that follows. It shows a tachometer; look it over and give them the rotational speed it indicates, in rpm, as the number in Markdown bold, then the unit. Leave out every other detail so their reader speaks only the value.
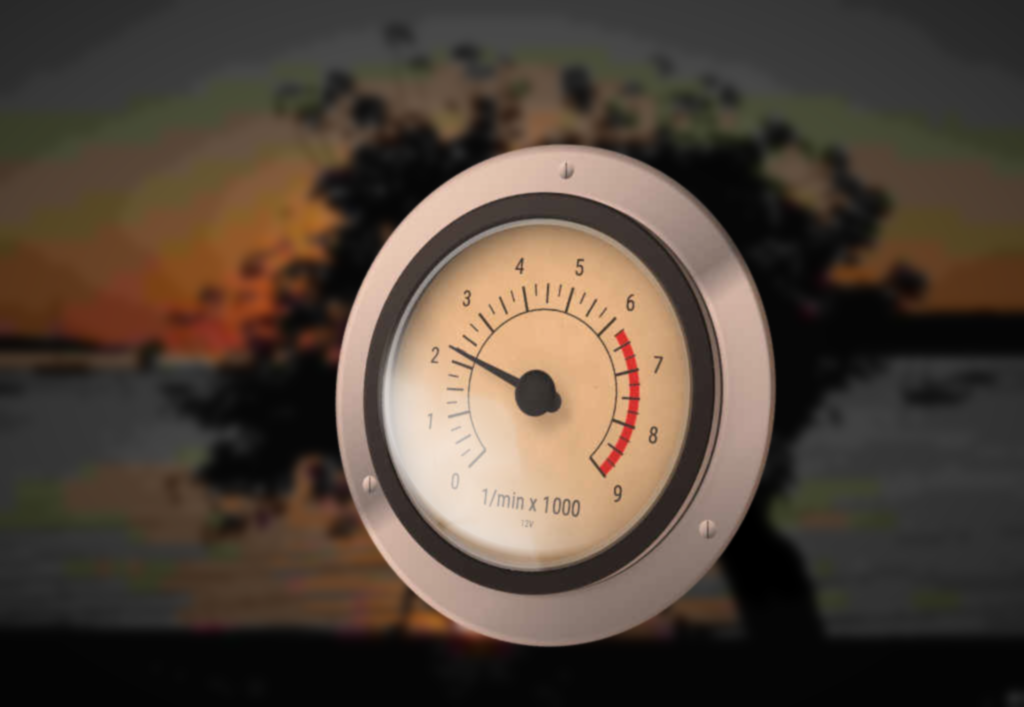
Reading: **2250** rpm
